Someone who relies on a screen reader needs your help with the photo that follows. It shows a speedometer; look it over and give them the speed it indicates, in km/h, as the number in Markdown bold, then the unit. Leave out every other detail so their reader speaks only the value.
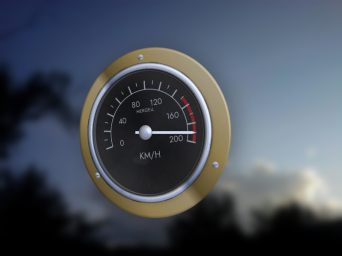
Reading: **190** km/h
